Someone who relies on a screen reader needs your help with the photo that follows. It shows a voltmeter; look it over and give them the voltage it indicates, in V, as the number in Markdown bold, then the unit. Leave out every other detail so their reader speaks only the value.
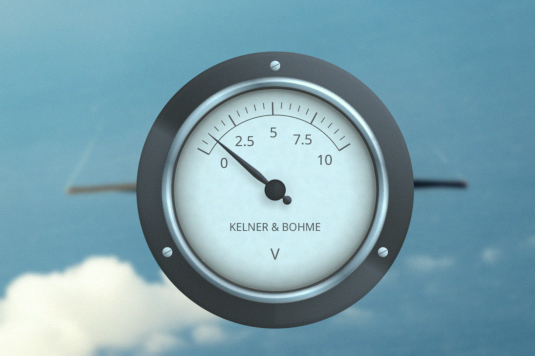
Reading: **1** V
